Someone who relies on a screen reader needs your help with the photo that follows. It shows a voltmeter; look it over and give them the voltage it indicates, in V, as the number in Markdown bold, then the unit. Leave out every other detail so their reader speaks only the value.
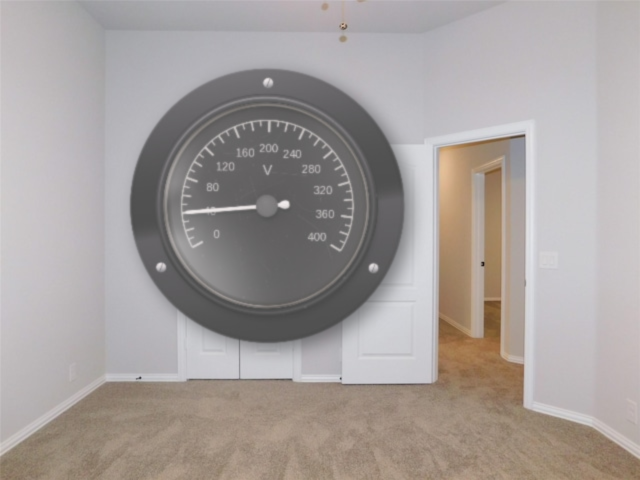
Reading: **40** V
